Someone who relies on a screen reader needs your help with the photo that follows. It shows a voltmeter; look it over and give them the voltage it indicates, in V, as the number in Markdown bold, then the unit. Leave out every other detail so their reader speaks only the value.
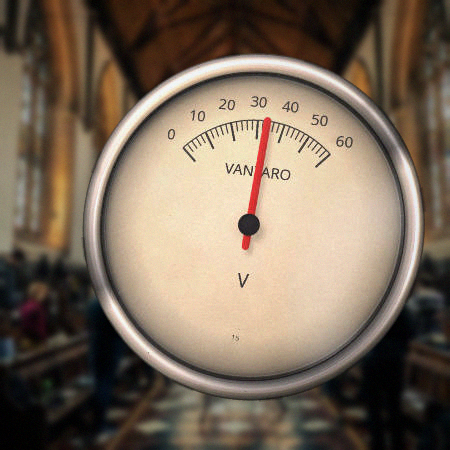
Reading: **34** V
